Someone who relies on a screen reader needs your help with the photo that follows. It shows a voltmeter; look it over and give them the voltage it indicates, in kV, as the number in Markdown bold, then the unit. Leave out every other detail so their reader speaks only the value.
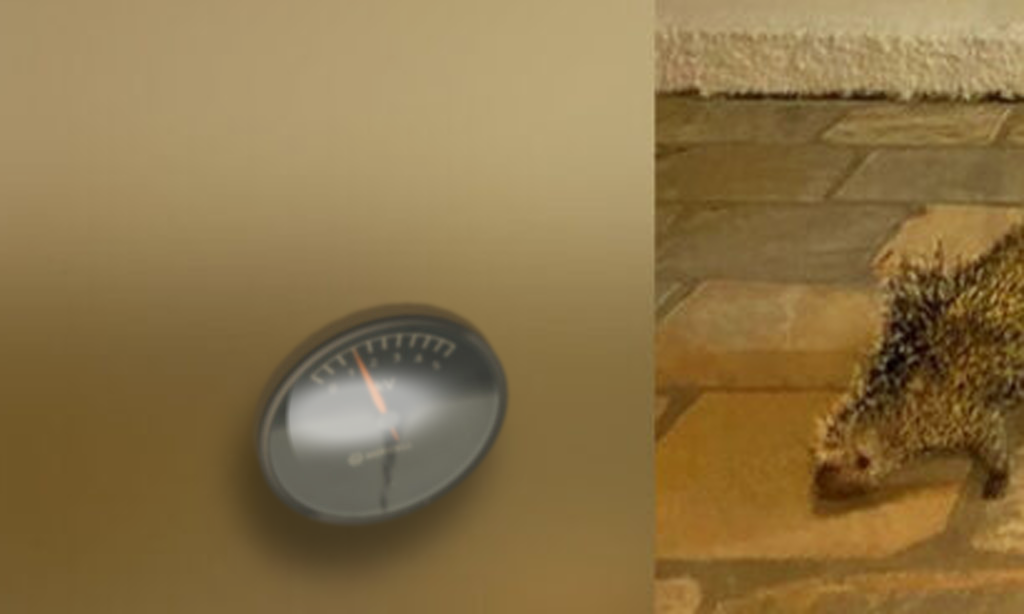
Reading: **1.5** kV
